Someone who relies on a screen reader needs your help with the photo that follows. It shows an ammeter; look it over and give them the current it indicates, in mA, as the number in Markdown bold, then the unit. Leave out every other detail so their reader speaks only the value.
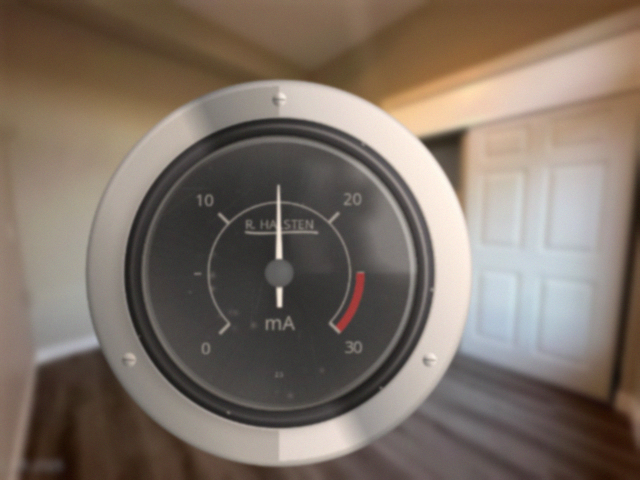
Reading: **15** mA
